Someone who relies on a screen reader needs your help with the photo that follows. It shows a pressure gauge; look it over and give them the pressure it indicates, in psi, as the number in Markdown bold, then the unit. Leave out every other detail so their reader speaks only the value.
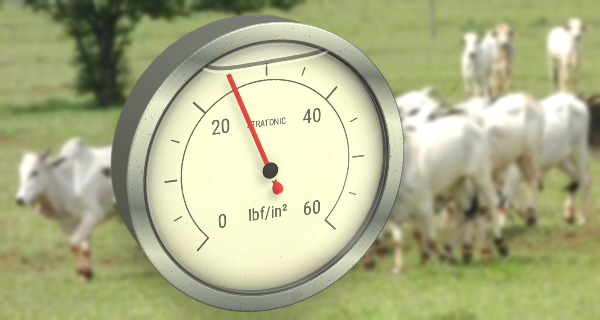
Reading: **25** psi
